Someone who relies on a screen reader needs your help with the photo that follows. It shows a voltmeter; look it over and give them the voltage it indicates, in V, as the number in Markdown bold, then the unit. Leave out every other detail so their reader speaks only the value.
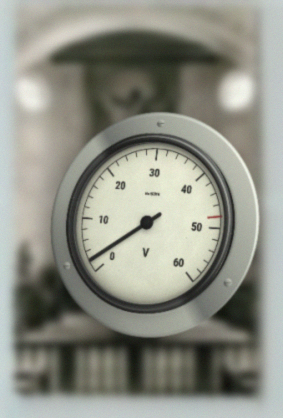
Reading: **2** V
